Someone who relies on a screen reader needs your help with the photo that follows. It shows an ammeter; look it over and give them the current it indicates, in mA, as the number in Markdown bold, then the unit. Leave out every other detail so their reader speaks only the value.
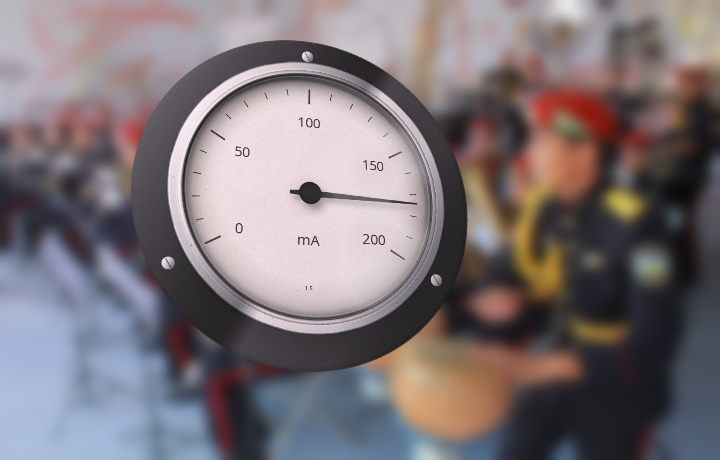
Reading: **175** mA
